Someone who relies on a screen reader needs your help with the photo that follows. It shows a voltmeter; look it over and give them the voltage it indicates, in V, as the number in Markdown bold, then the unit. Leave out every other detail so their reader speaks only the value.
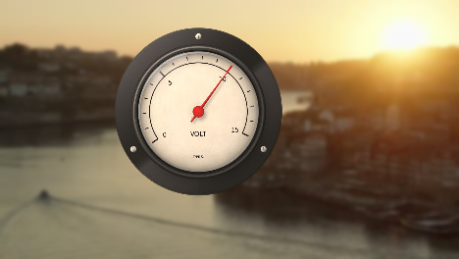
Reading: **10** V
